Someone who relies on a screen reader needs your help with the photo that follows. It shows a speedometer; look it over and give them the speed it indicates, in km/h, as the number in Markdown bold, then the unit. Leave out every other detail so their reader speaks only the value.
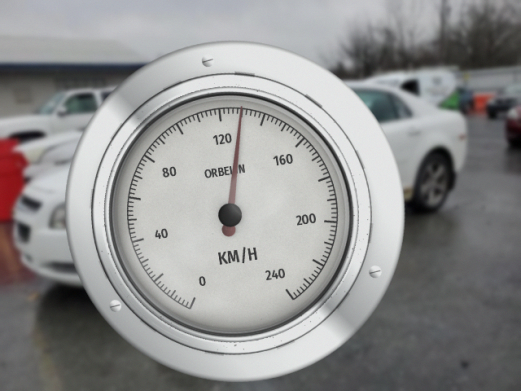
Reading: **130** km/h
